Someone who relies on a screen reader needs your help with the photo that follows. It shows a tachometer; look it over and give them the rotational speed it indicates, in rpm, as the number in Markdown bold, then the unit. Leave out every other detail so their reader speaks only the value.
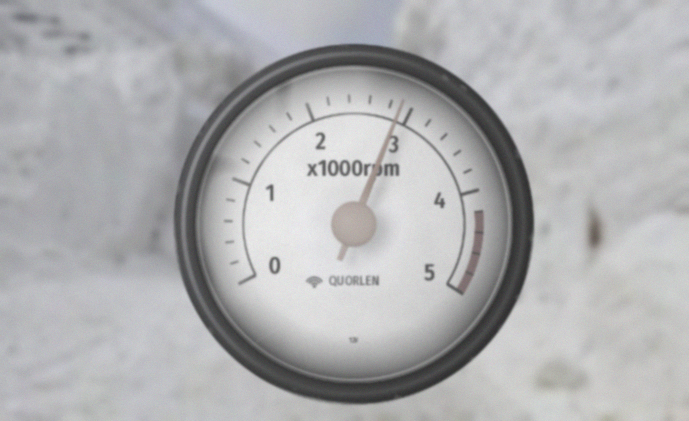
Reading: **2900** rpm
